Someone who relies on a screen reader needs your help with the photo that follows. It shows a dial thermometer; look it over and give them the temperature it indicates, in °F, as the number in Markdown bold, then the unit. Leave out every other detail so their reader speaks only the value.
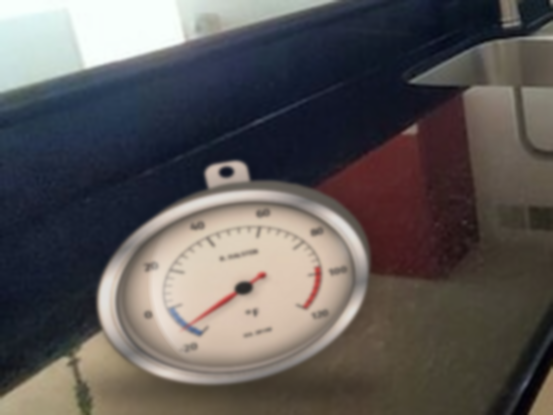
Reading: **-12** °F
